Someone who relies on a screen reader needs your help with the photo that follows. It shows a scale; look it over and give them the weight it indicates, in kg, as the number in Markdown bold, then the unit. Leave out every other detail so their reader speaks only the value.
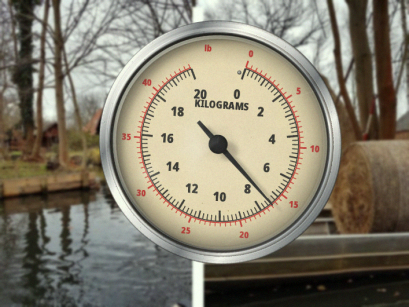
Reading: **7.4** kg
